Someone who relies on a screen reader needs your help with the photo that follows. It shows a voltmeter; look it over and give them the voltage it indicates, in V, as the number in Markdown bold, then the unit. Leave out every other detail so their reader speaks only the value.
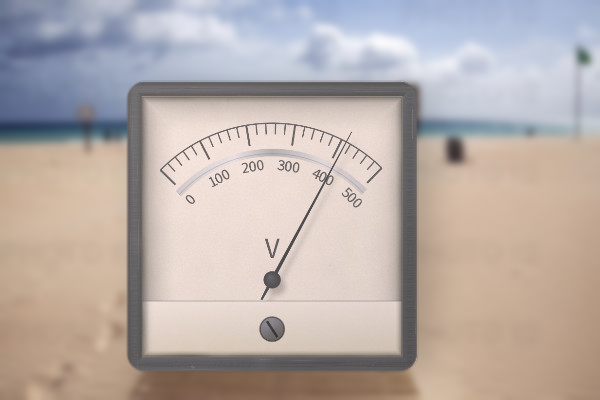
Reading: **410** V
